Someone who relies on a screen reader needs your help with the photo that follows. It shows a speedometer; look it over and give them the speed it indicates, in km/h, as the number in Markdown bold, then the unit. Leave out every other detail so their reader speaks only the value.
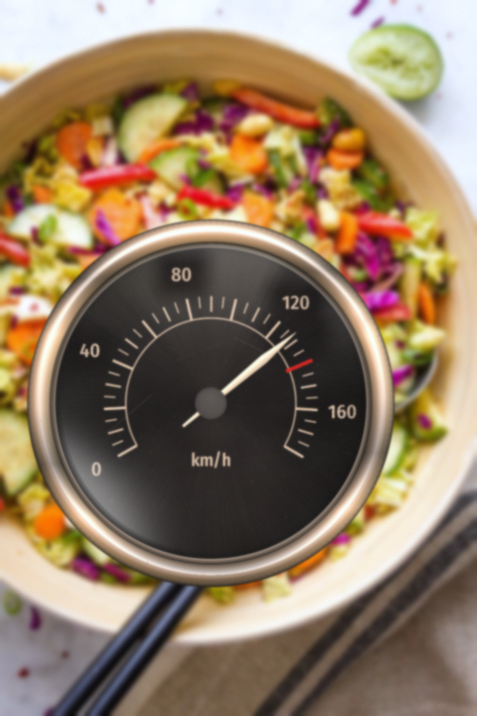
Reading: **127.5** km/h
